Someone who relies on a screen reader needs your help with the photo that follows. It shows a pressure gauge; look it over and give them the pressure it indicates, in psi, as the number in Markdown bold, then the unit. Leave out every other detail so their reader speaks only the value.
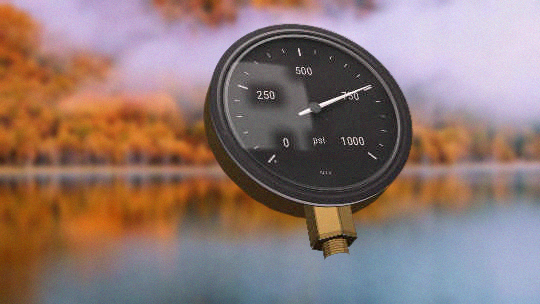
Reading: **750** psi
